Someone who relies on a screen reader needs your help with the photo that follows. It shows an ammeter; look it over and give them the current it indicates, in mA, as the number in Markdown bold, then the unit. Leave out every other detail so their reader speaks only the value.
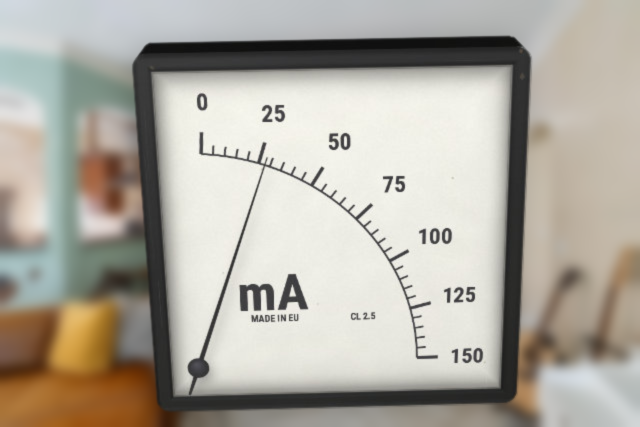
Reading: **27.5** mA
